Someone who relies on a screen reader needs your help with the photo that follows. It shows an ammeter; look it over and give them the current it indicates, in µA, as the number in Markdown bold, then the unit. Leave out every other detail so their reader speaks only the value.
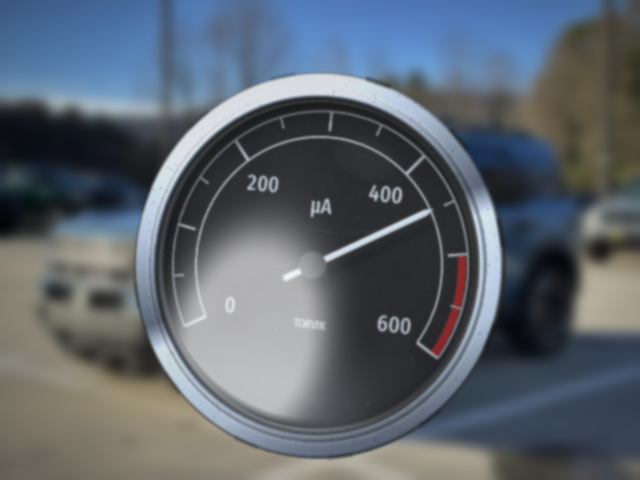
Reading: **450** µA
